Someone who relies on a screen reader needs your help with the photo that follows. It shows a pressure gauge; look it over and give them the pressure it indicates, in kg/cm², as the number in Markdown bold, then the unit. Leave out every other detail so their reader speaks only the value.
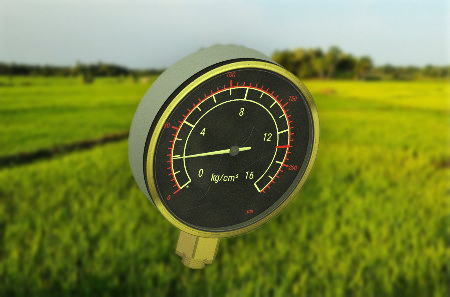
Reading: **2** kg/cm²
